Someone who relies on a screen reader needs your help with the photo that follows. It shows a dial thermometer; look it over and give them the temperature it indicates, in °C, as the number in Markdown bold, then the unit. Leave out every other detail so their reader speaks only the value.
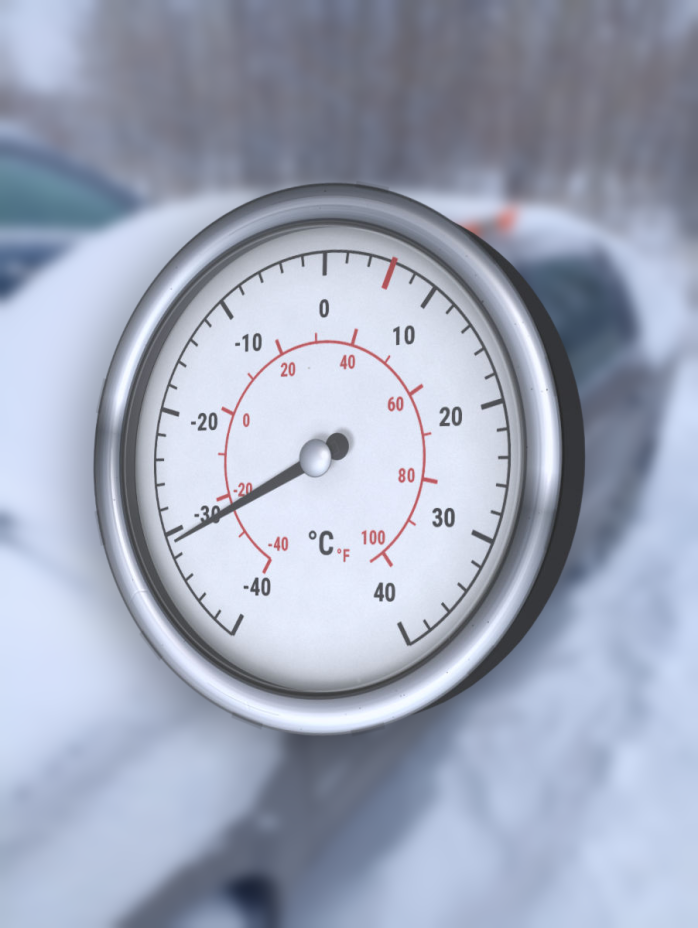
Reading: **-31** °C
